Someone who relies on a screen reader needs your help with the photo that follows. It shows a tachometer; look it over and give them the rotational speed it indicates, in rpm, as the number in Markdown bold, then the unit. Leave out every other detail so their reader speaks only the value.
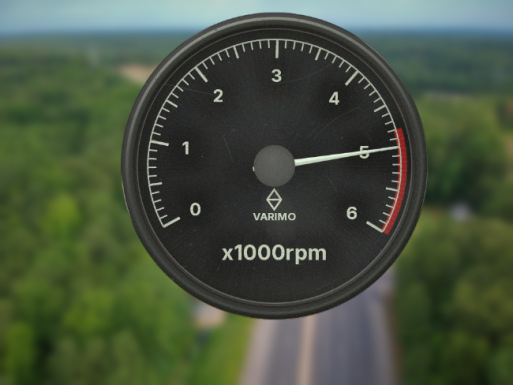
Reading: **5000** rpm
